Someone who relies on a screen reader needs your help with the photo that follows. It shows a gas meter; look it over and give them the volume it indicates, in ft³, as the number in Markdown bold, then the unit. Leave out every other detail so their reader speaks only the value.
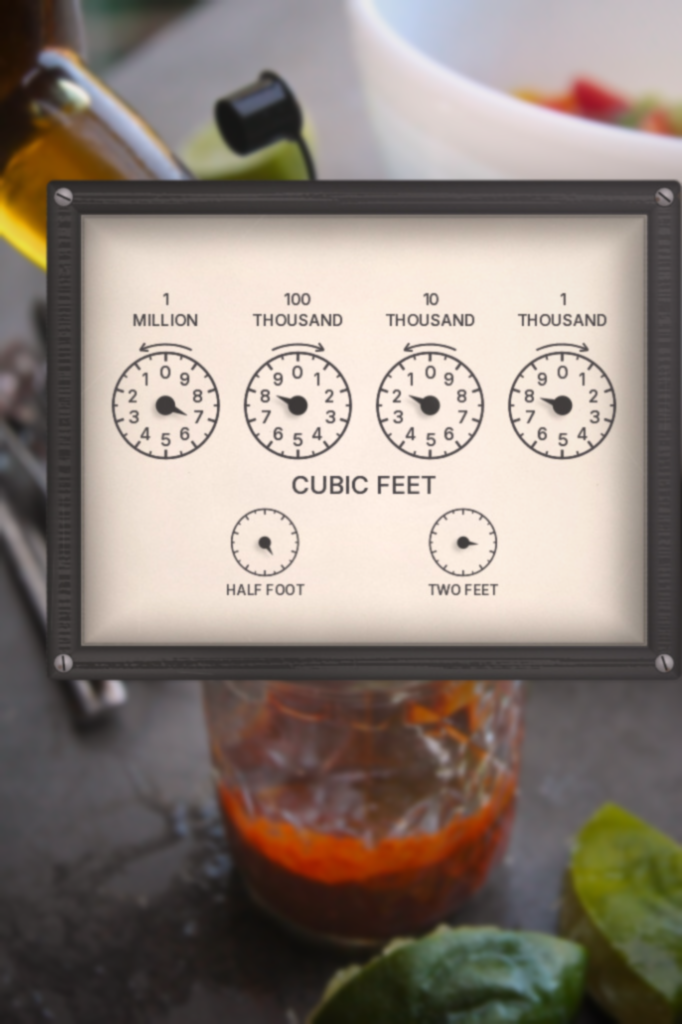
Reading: **681800** ft³
